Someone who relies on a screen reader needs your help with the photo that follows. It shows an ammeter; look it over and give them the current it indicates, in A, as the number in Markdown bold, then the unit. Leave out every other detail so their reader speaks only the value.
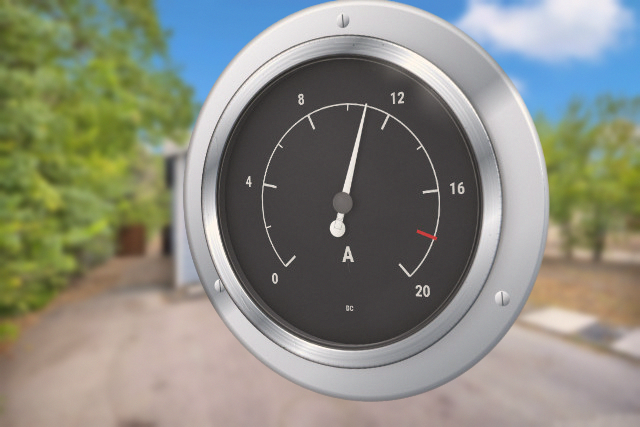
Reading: **11** A
